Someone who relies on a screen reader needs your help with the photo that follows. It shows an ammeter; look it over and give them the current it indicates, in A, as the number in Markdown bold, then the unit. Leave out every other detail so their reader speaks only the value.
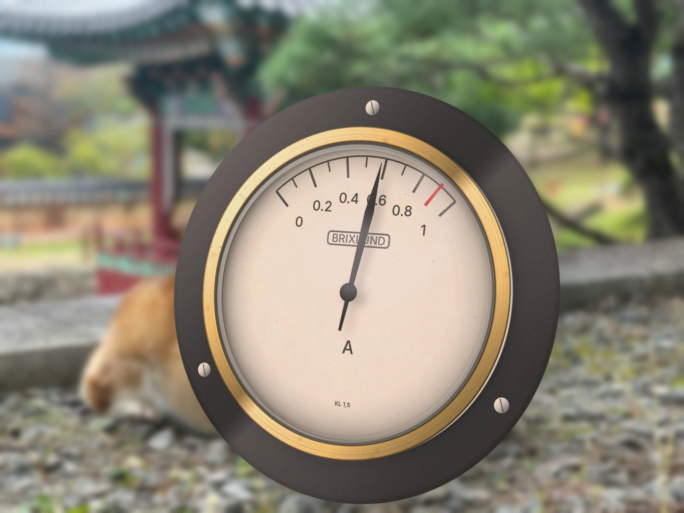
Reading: **0.6** A
